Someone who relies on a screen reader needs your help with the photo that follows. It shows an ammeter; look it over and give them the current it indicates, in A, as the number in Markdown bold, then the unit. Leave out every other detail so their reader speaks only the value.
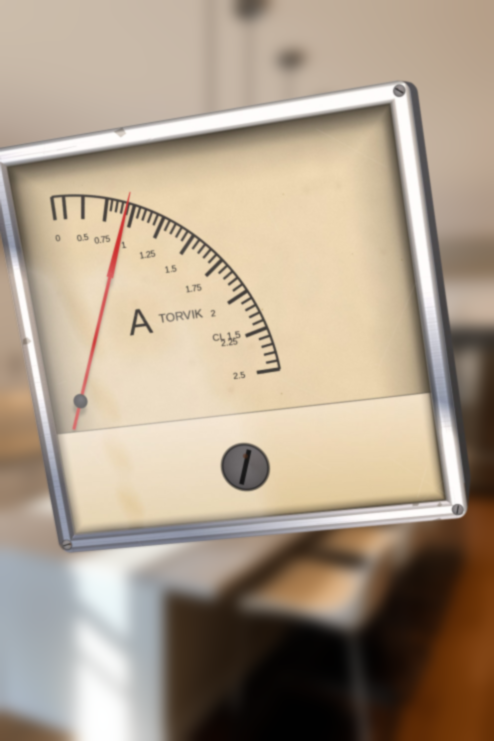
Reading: **0.95** A
